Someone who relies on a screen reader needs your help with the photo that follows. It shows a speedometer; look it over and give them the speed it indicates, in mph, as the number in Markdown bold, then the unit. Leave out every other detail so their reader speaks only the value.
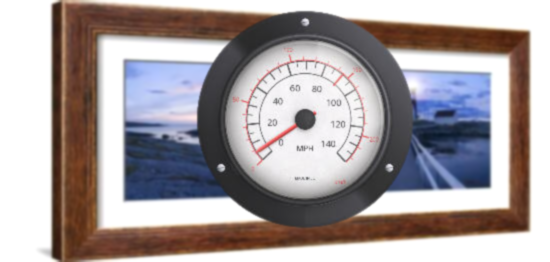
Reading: **5** mph
